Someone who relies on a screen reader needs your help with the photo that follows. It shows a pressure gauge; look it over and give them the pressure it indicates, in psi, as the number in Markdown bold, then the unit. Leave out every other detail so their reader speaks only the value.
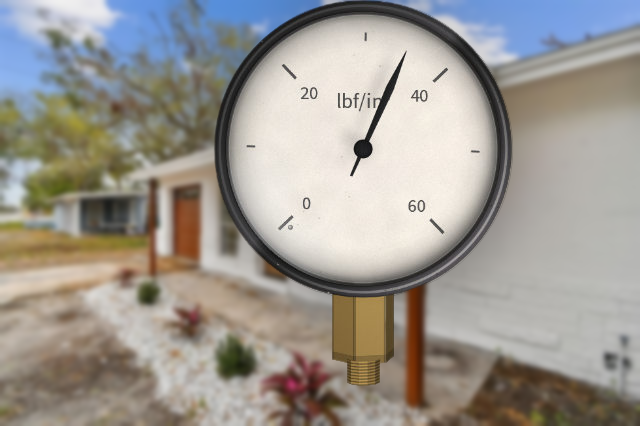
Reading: **35** psi
